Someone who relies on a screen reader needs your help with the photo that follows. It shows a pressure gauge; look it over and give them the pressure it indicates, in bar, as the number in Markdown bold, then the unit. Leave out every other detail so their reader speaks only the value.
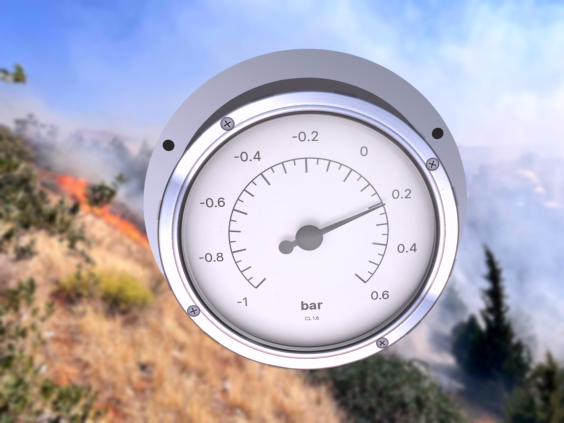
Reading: **0.2** bar
